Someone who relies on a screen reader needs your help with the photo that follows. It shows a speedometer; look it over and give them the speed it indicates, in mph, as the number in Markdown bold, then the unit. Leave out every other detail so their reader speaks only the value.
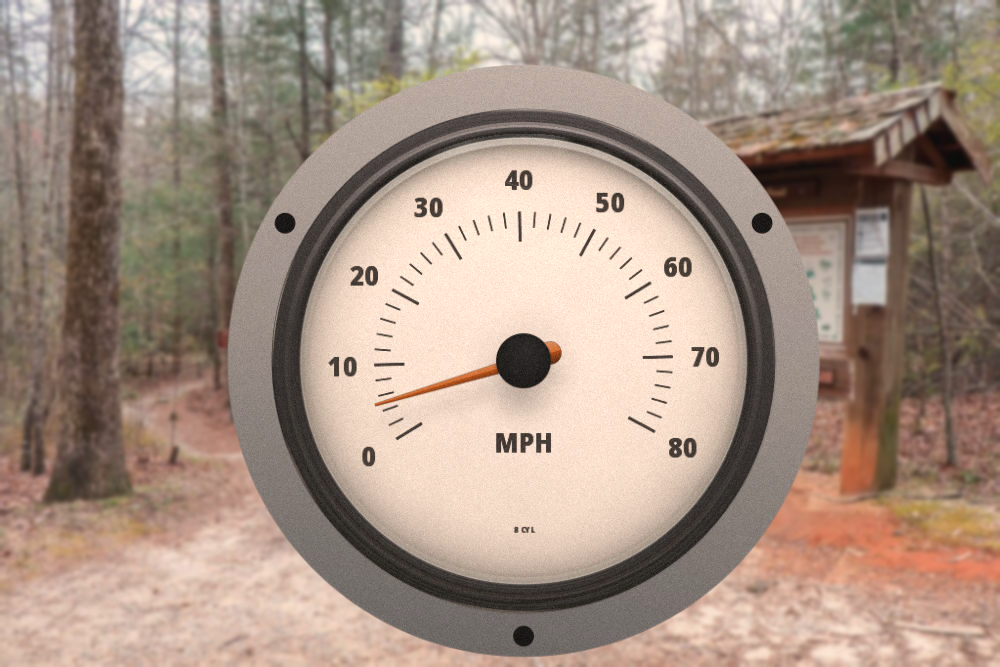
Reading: **5** mph
